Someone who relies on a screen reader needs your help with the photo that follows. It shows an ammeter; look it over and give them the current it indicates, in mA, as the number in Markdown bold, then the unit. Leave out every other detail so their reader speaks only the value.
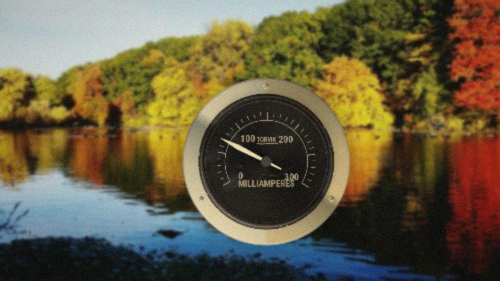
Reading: **70** mA
